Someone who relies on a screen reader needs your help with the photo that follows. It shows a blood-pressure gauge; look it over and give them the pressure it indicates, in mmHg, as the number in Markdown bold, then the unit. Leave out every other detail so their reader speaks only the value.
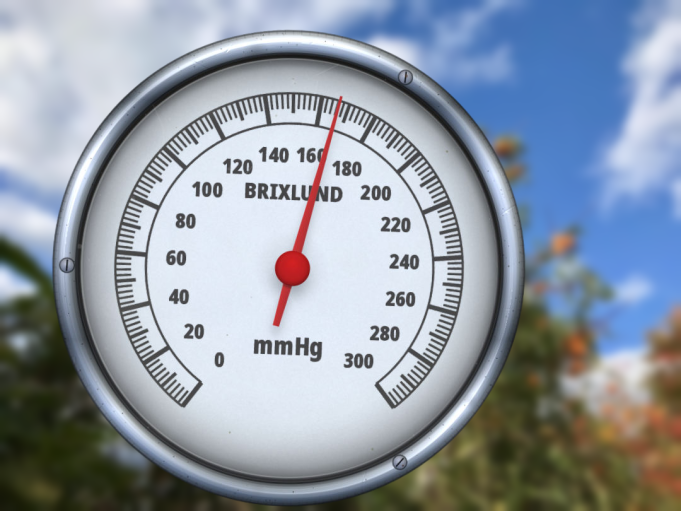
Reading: **166** mmHg
